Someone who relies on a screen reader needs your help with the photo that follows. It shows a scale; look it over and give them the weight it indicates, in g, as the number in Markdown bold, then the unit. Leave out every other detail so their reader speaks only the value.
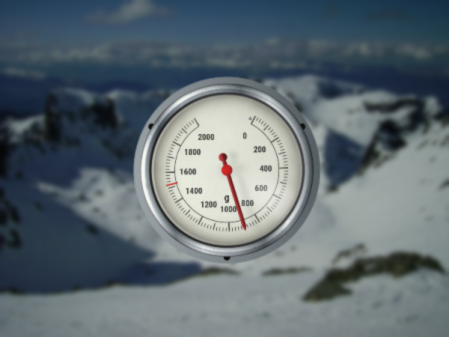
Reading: **900** g
